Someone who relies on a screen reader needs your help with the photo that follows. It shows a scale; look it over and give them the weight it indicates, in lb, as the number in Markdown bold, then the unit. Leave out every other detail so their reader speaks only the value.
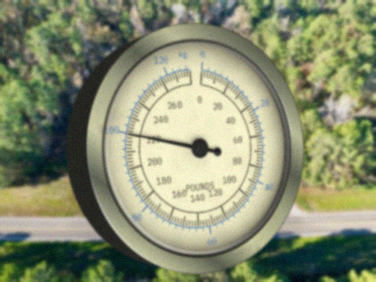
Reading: **220** lb
